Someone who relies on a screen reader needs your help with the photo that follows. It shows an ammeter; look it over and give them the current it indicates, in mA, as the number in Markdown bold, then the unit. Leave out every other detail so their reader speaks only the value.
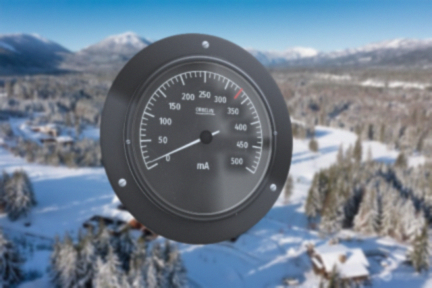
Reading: **10** mA
